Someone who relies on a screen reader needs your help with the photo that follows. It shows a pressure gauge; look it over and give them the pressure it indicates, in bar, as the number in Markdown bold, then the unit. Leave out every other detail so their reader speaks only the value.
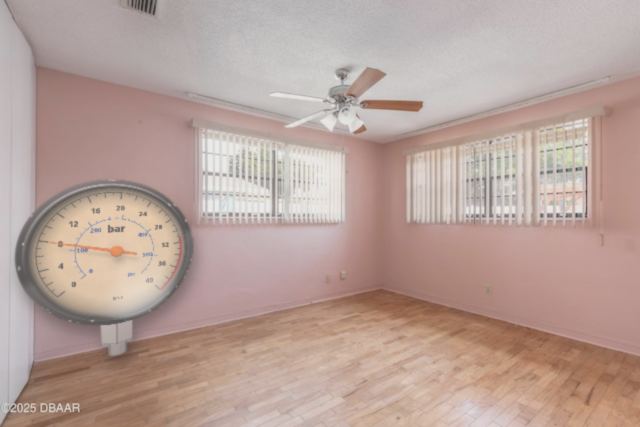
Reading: **8** bar
